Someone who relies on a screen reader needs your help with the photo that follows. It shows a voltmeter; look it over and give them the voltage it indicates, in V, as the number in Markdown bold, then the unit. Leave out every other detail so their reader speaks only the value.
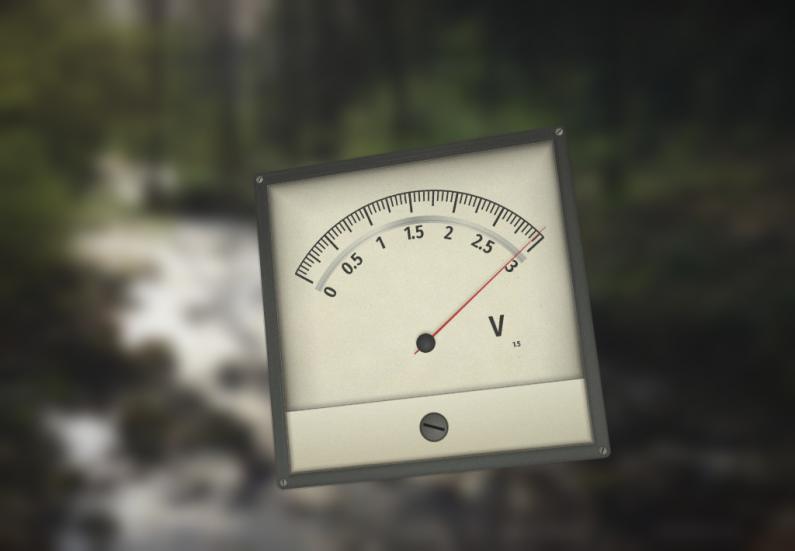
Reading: **2.95** V
